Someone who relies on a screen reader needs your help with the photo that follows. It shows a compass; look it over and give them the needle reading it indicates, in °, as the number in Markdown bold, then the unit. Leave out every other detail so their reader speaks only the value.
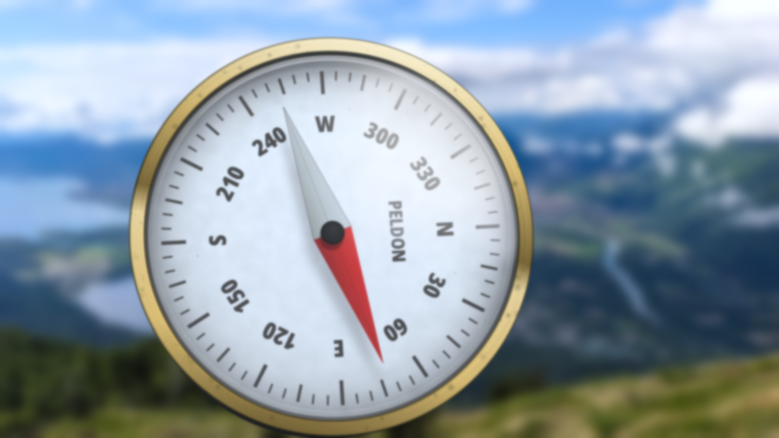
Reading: **72.5** °
